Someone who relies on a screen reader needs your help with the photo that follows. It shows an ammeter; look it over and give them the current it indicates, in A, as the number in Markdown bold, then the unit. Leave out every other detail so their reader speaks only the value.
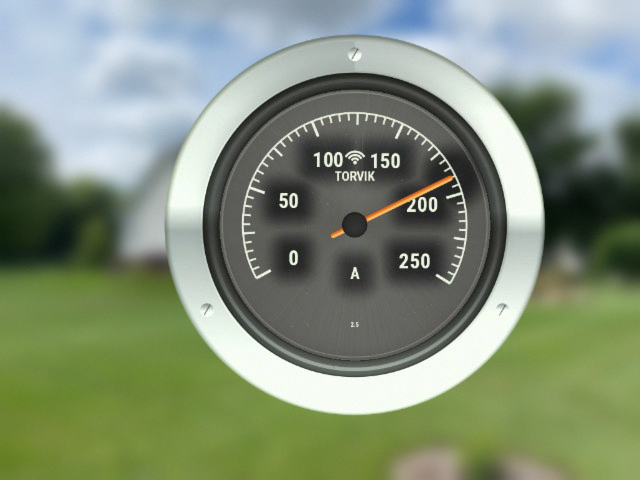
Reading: **190** A
